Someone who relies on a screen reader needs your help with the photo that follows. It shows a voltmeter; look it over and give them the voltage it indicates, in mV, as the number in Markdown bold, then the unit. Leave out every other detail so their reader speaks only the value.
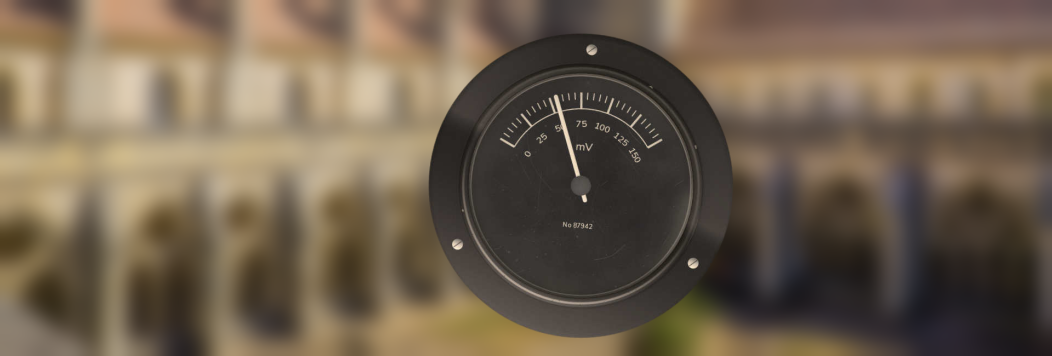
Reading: **55** mV
